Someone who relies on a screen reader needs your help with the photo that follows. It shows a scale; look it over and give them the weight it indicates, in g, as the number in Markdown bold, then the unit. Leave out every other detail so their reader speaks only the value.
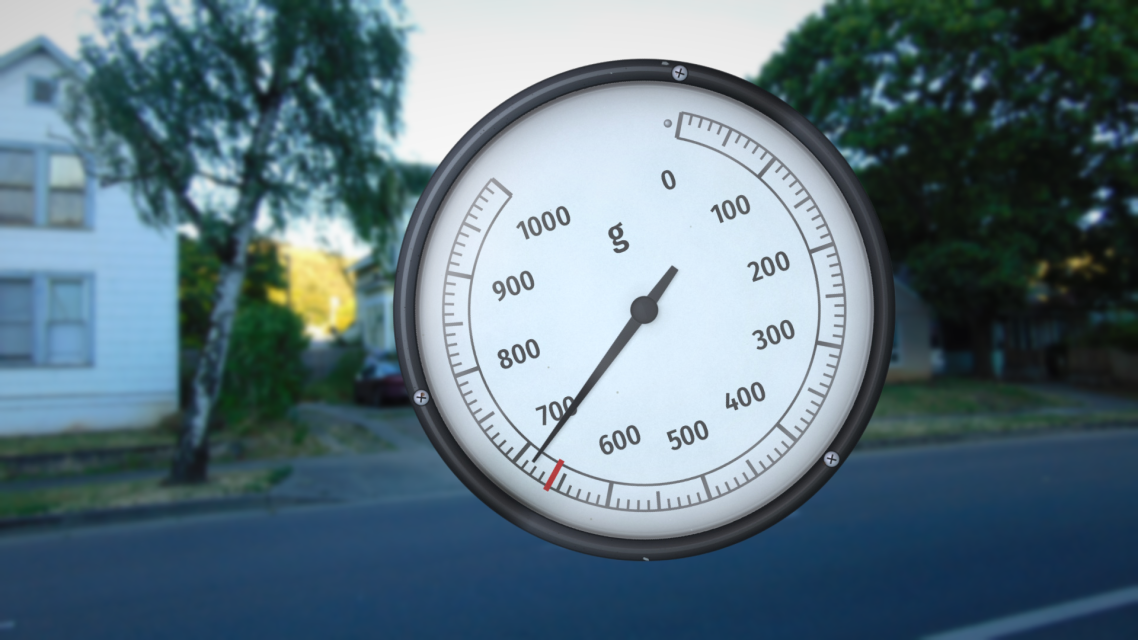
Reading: **685** g
